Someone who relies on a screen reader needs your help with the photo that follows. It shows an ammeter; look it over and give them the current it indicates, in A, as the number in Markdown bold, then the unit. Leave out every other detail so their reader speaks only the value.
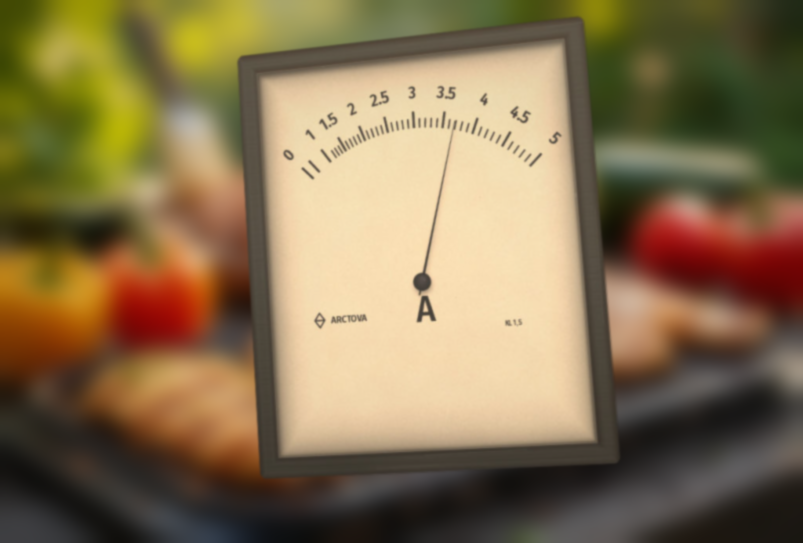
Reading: **3.7** A
